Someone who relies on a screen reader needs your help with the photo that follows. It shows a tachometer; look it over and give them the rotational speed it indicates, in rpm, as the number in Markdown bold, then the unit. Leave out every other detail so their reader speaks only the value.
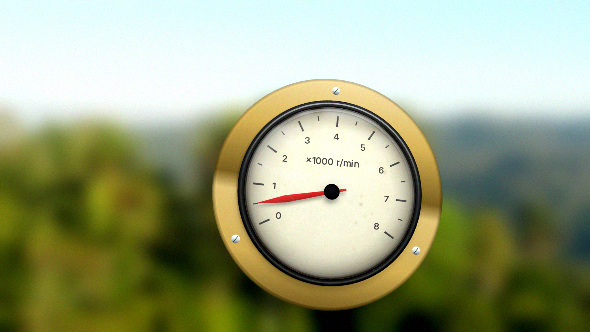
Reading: **500** rpm
